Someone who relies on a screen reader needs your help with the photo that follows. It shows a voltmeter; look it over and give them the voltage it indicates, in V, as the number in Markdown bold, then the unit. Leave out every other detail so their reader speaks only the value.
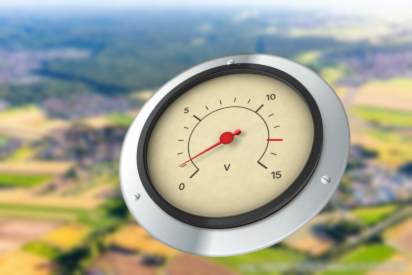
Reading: **1** V
